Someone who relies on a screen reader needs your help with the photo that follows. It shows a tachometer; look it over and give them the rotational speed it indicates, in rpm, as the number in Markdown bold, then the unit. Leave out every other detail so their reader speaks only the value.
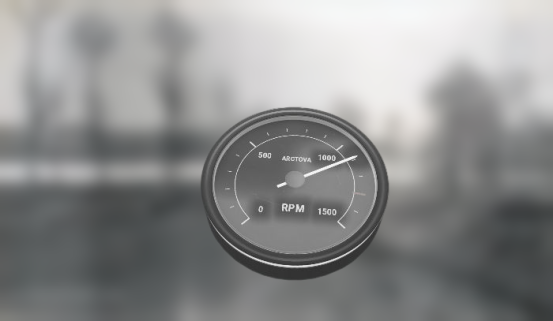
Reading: **1100** rpm
